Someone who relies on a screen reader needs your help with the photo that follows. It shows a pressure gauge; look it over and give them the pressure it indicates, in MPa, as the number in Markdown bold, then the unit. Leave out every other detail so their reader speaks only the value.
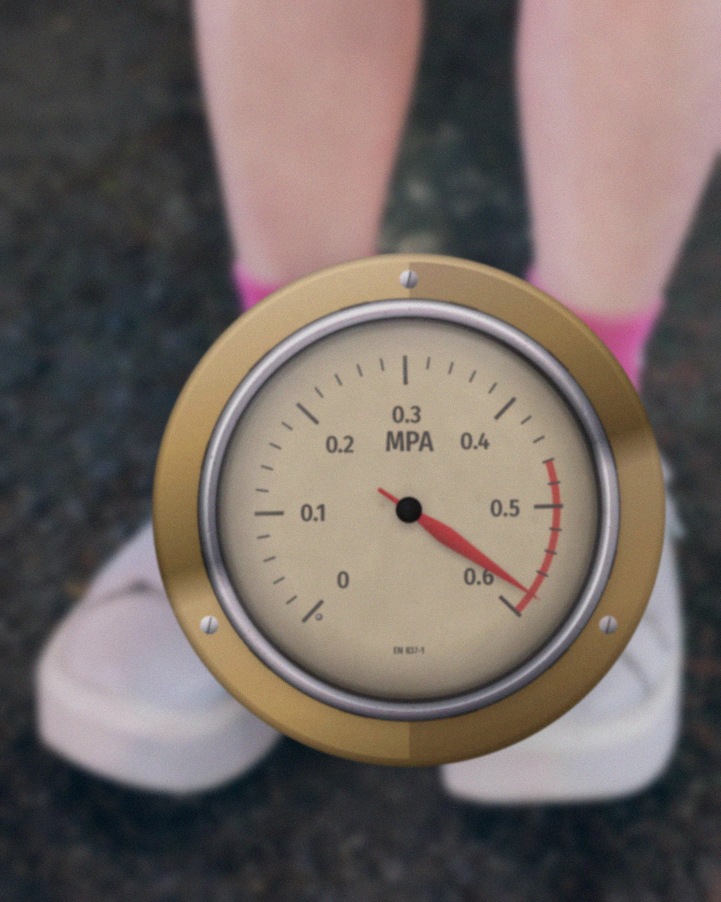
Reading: **0.58** MPa
